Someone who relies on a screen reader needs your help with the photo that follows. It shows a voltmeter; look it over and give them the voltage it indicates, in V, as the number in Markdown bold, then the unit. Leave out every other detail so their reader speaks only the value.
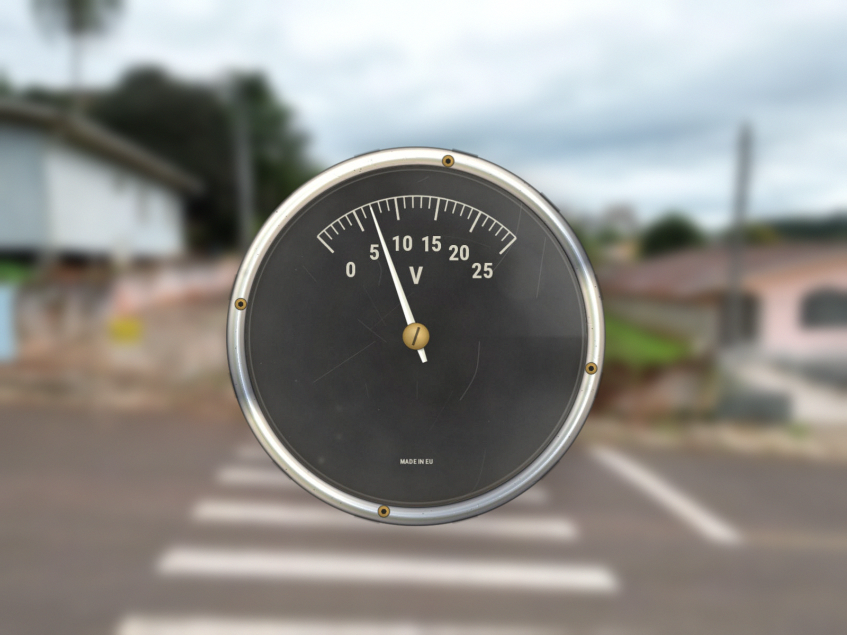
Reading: **7** V
